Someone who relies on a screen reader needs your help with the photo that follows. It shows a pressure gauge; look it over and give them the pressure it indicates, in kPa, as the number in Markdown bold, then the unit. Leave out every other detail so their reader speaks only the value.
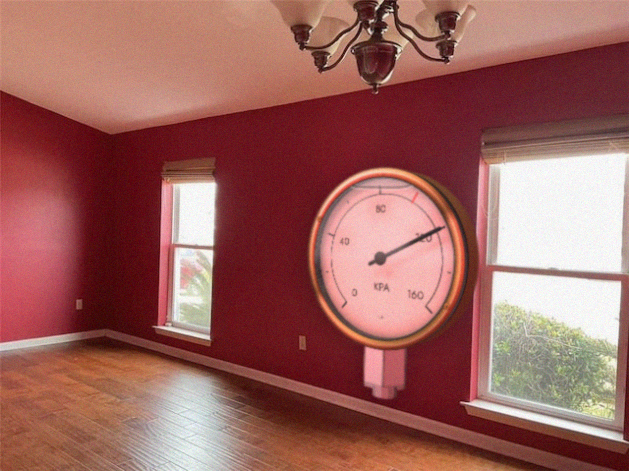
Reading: **120** kPa
